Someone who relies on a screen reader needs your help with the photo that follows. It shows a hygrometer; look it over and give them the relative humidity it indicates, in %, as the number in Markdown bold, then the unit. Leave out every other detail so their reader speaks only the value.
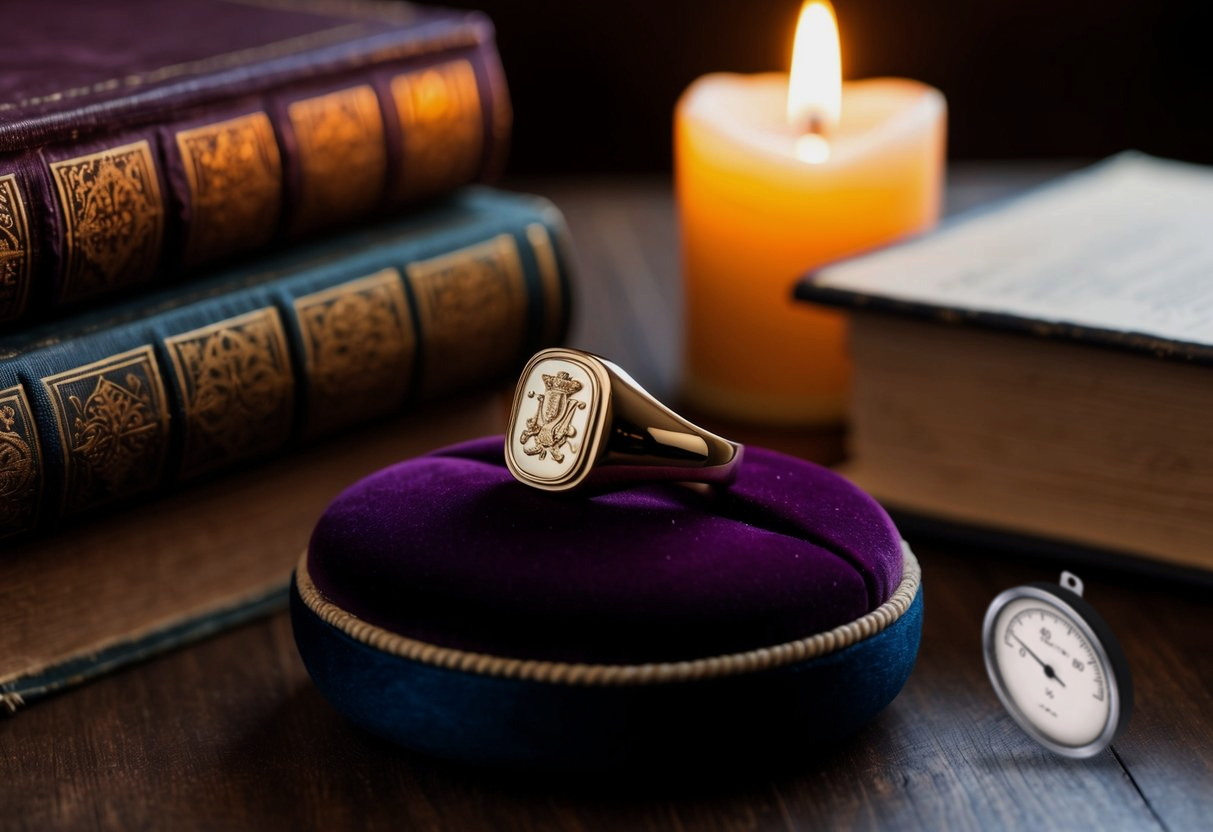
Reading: **10** %
